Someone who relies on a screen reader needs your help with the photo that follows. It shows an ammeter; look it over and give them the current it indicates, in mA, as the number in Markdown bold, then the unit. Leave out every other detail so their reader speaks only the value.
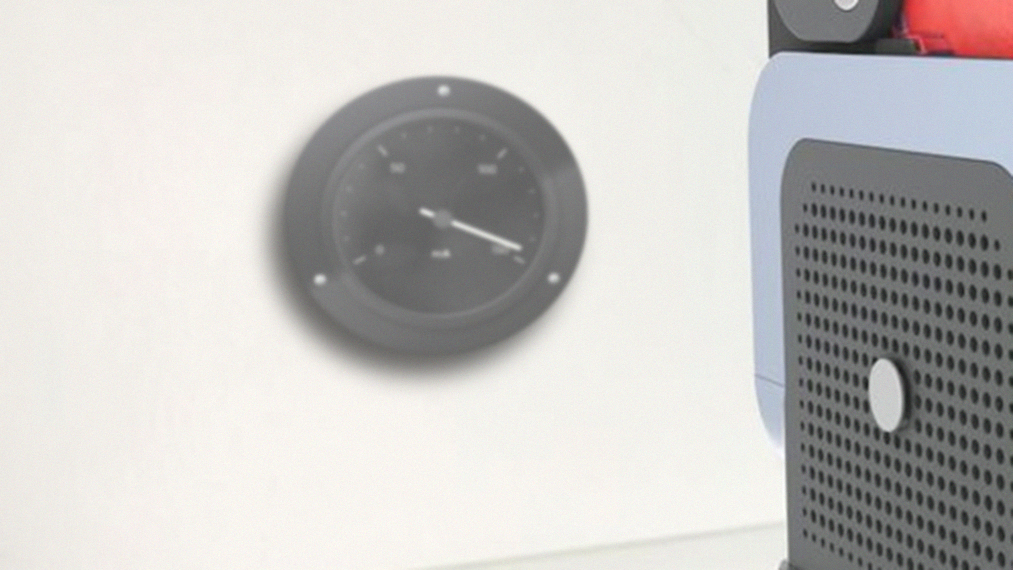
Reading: **145** mA
